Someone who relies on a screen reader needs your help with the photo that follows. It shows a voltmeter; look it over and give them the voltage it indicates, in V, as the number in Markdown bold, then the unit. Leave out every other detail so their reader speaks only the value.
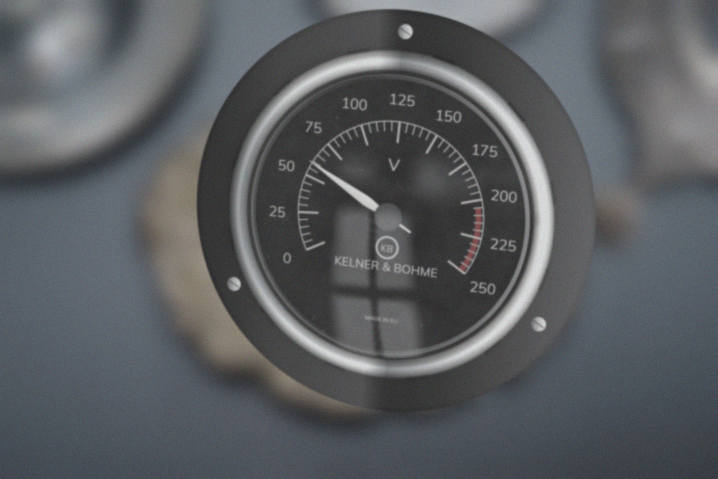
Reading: **60** V
